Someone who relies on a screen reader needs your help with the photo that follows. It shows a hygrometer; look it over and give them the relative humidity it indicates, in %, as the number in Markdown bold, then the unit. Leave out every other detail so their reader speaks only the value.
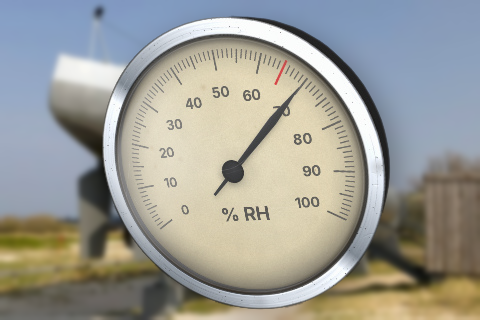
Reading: **70** %
